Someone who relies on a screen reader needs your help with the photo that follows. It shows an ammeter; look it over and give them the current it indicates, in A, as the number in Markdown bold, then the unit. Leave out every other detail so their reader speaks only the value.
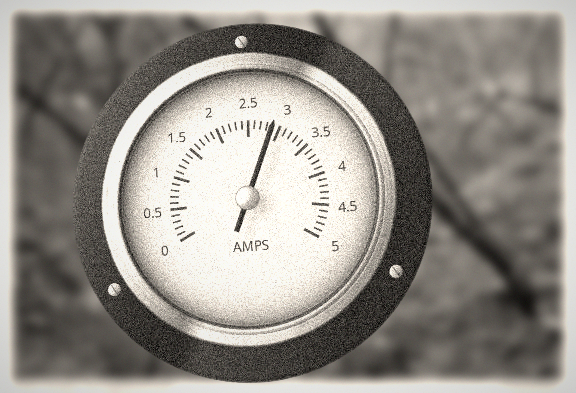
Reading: **2.9** A
